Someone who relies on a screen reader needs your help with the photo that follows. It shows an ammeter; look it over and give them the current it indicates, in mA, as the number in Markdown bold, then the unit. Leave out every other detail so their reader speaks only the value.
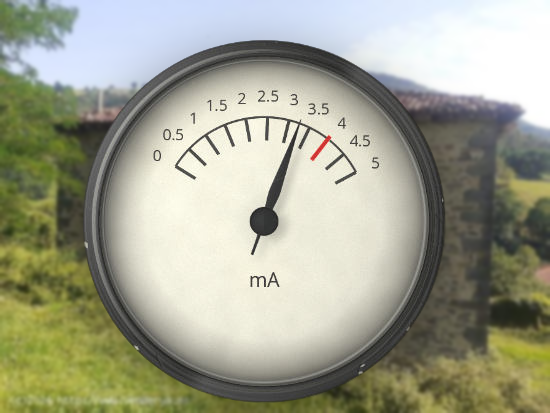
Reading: **3.25** mA
